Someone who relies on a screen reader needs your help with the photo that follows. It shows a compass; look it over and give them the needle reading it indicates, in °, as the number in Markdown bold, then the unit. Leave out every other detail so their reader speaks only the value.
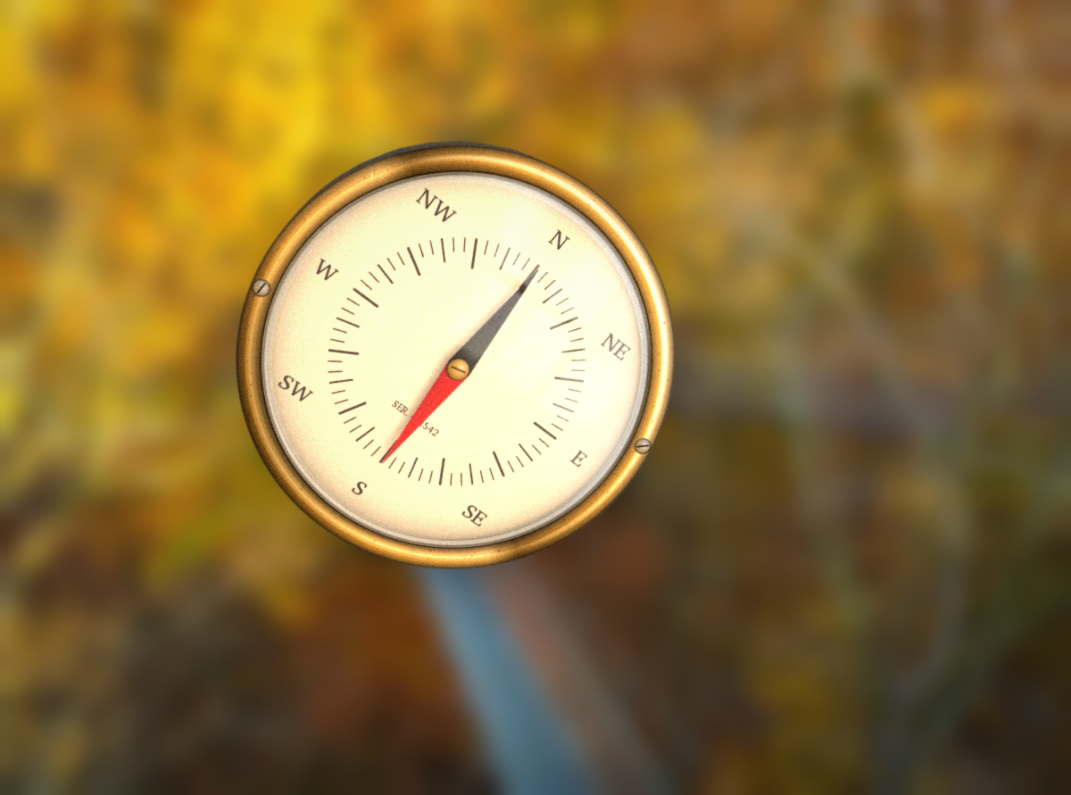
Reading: **180** °
